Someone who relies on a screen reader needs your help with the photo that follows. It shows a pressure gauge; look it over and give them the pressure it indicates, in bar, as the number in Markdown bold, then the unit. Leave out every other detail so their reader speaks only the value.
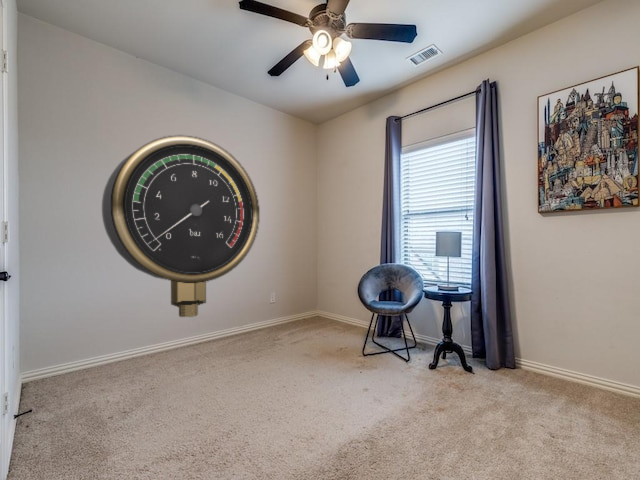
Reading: **0.5** bar
